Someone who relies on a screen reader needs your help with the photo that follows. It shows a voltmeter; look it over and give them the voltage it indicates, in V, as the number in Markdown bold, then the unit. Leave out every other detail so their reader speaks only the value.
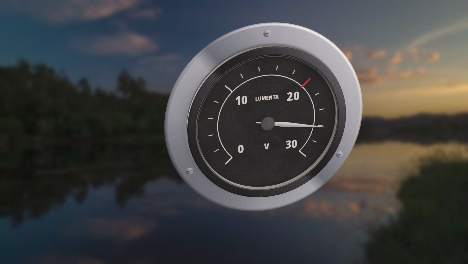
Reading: **26** V
